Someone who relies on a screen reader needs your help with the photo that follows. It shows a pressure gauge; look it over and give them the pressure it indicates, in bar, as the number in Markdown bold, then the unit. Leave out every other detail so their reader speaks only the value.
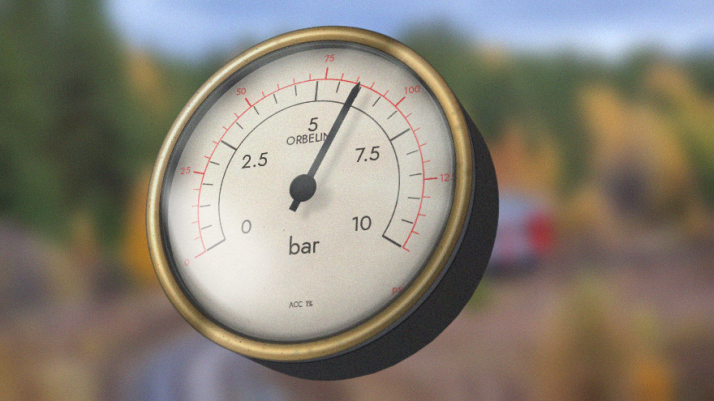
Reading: **6** bar
